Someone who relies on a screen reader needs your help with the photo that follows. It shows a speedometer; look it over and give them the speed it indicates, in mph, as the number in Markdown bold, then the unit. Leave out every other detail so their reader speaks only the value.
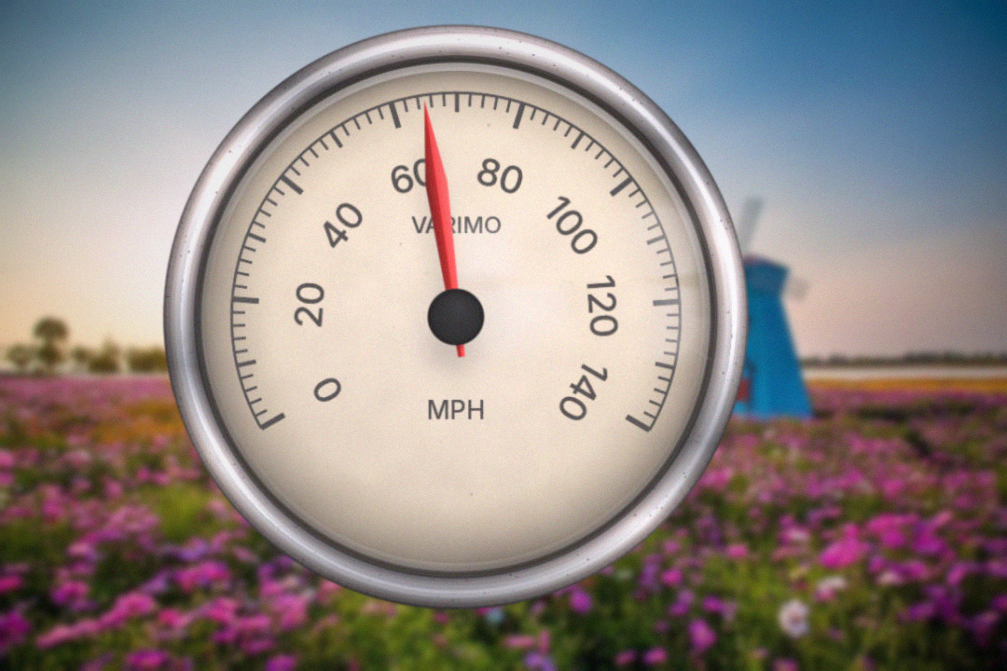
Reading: **65** mph
